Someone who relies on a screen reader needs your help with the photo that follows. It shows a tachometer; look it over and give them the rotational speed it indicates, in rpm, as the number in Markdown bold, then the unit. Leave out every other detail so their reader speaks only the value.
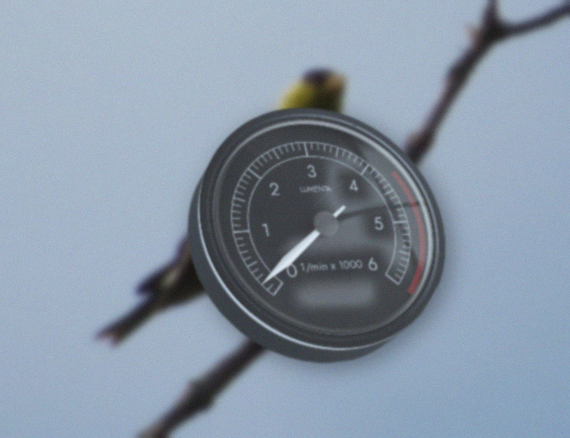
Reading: **200** rpm
